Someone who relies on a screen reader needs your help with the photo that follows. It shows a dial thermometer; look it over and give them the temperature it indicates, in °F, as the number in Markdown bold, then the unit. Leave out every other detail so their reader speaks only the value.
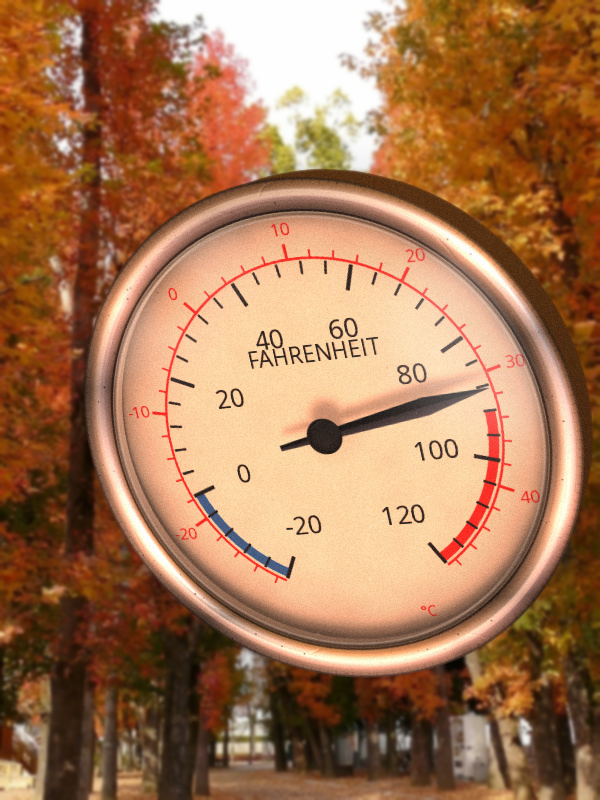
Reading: **88** °F
